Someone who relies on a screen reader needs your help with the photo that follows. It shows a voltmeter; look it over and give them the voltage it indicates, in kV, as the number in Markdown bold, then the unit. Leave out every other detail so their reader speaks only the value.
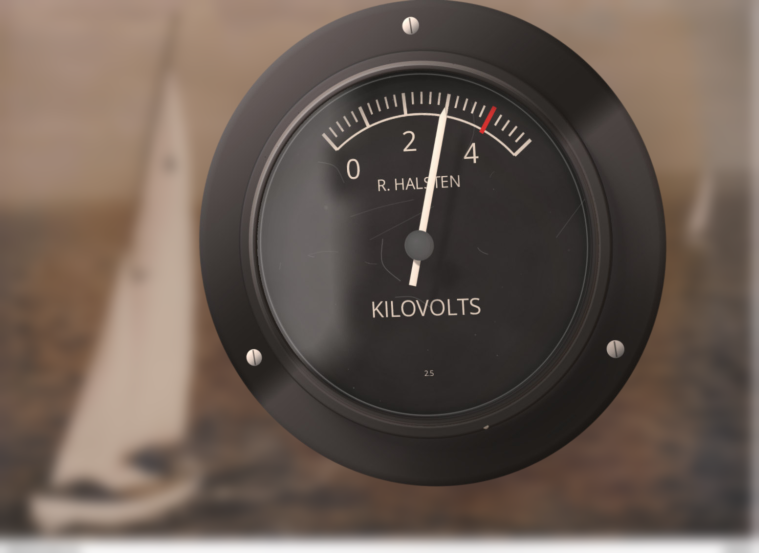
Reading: **3** kV
